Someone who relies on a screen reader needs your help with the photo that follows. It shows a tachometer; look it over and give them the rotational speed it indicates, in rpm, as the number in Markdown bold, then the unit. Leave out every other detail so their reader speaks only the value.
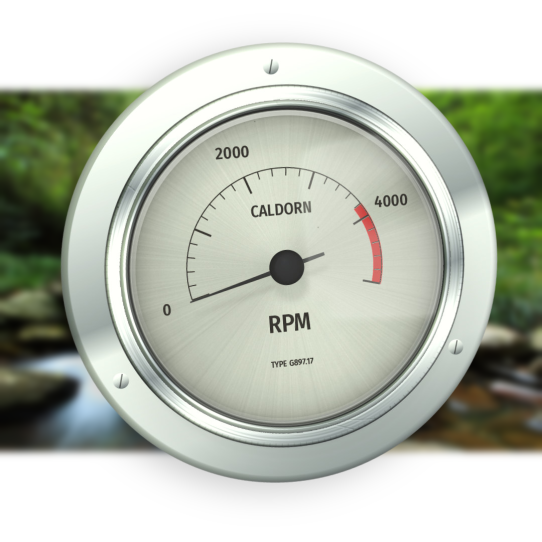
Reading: **0** rpm
